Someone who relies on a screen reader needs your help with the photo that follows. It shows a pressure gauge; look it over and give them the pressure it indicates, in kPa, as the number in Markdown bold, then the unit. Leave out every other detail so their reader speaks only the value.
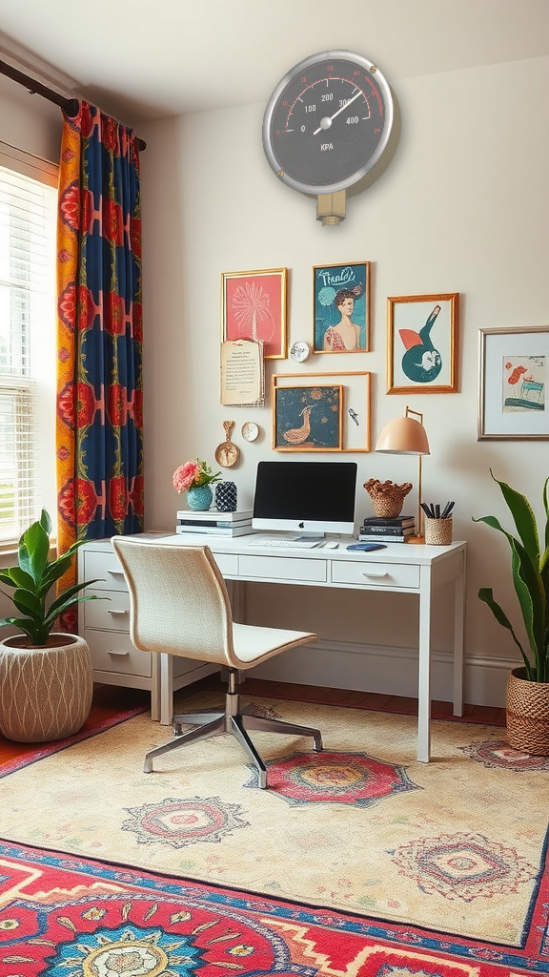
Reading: **325** kPa
